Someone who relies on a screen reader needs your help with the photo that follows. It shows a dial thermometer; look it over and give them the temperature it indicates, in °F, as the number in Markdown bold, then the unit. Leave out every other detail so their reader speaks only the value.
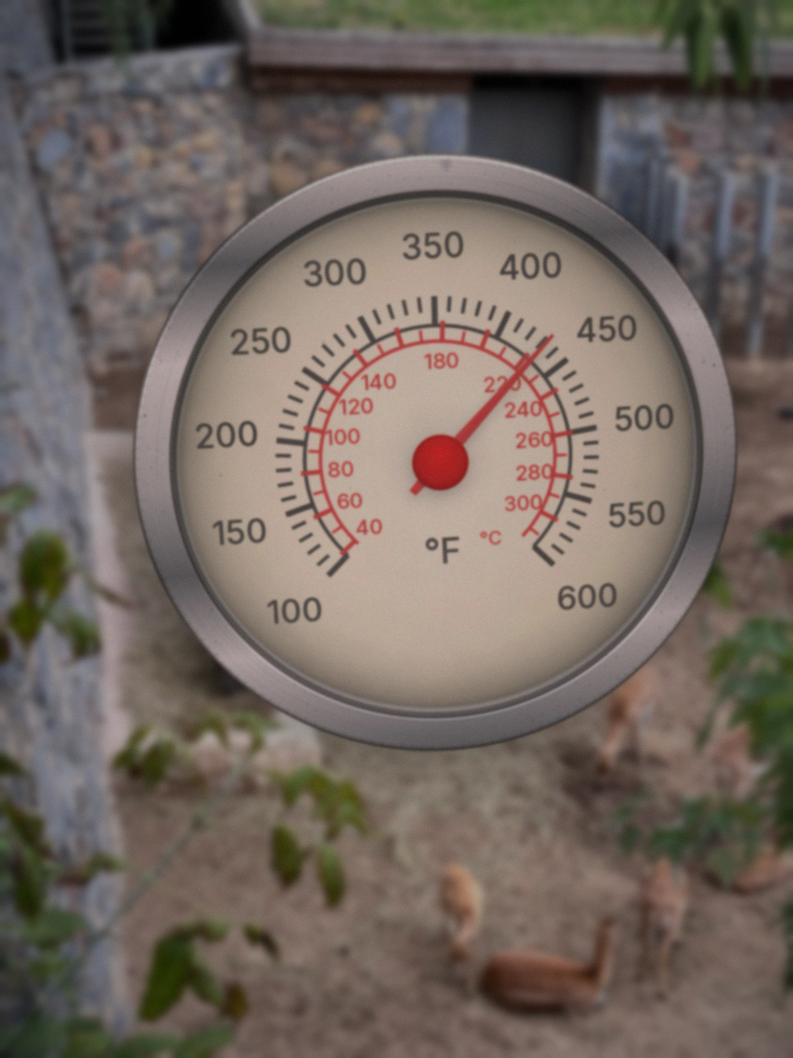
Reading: **430** °F
